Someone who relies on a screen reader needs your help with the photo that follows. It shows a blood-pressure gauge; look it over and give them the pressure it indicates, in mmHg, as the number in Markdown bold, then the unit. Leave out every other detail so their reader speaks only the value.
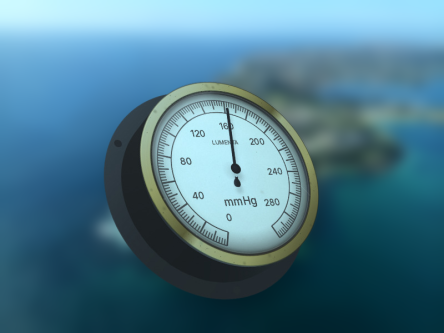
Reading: **160** mmHg
